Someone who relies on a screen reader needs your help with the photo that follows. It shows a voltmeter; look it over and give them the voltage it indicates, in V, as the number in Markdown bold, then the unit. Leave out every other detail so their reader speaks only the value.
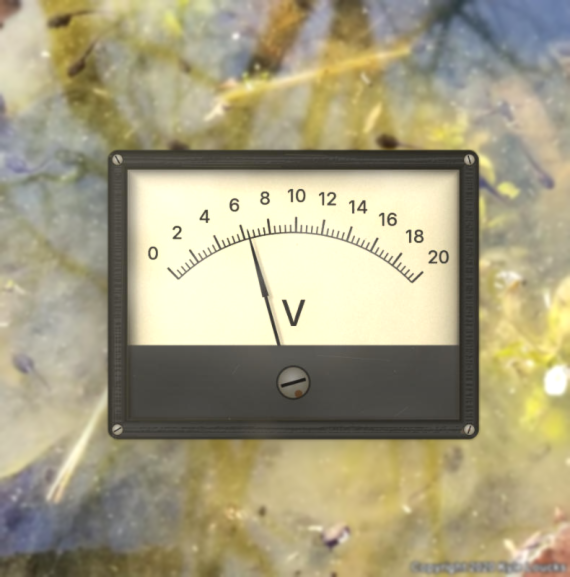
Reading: **6.4** V
